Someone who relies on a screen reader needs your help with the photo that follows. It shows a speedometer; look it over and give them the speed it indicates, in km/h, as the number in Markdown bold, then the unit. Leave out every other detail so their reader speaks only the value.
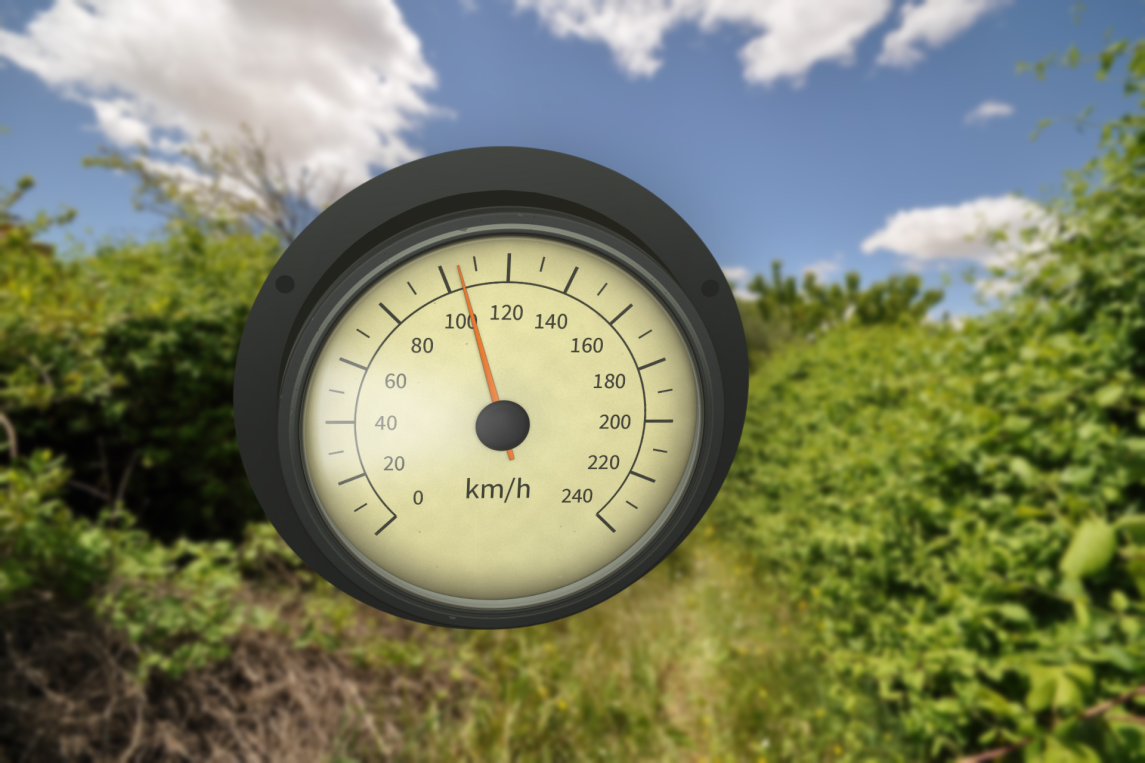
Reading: **105** km/h
